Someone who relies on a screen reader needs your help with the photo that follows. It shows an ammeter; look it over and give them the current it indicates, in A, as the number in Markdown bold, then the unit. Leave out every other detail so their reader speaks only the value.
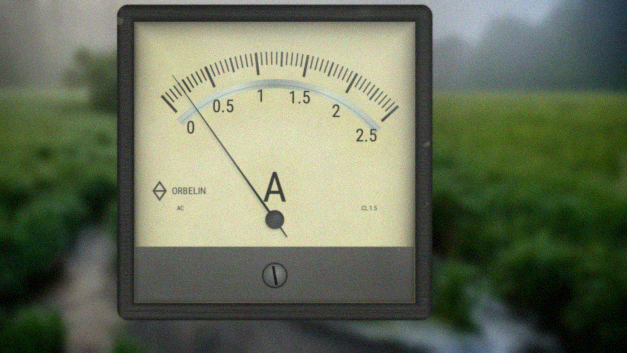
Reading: **0.2** A
